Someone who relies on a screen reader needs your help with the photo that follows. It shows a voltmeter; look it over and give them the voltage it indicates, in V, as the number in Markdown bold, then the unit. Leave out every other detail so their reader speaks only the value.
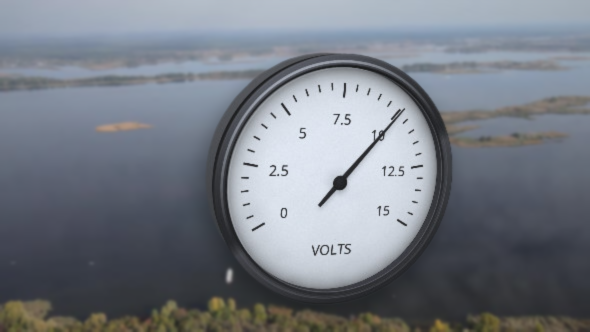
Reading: **10** V
